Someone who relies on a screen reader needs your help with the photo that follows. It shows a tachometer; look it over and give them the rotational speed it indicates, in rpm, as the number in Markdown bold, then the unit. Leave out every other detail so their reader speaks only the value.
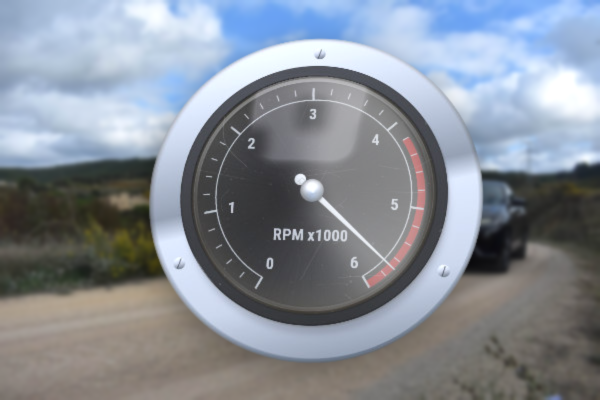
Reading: **5700** rpm
